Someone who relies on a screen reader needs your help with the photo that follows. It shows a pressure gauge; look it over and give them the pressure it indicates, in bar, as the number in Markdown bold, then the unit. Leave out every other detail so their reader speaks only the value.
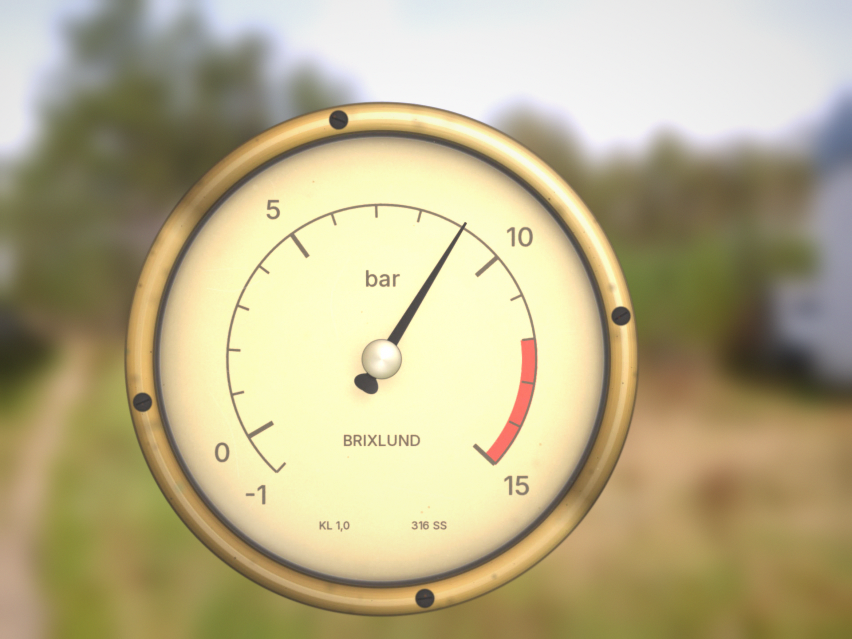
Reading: **9** bar
